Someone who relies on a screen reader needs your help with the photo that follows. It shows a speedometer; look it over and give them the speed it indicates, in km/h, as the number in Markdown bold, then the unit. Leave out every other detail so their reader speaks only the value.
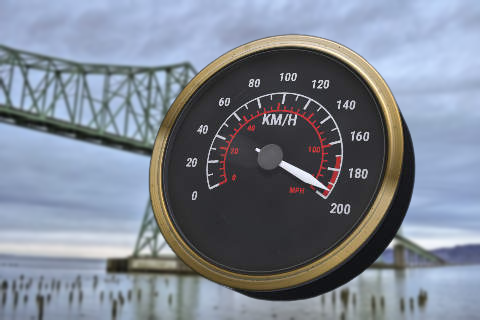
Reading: **195** km/h
